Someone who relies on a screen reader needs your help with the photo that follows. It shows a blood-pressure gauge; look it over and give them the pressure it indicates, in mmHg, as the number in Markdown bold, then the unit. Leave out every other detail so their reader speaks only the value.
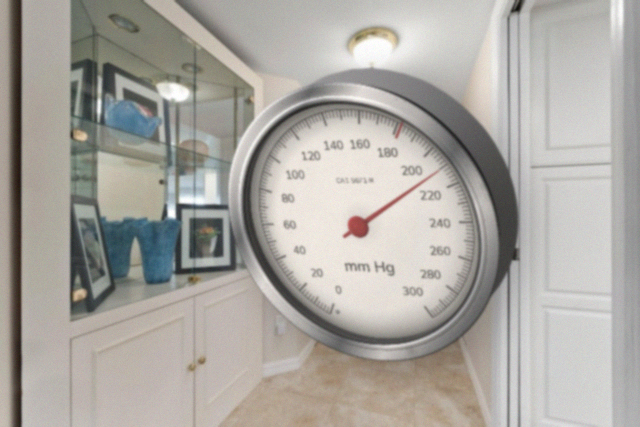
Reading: **210** mmHg
